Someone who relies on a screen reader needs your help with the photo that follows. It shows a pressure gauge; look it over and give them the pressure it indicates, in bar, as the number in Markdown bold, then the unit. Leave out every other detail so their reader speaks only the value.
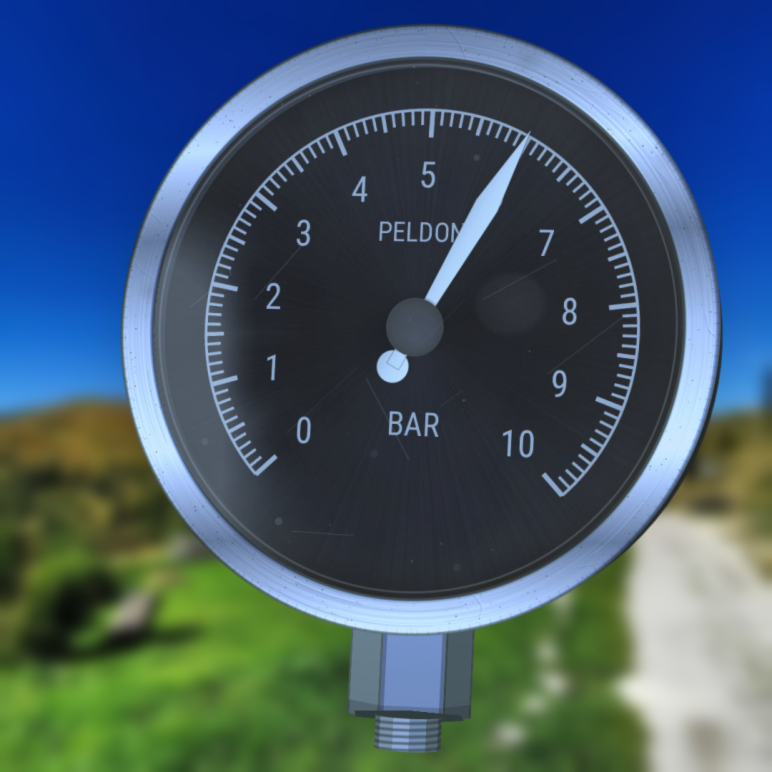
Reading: **6** bar
